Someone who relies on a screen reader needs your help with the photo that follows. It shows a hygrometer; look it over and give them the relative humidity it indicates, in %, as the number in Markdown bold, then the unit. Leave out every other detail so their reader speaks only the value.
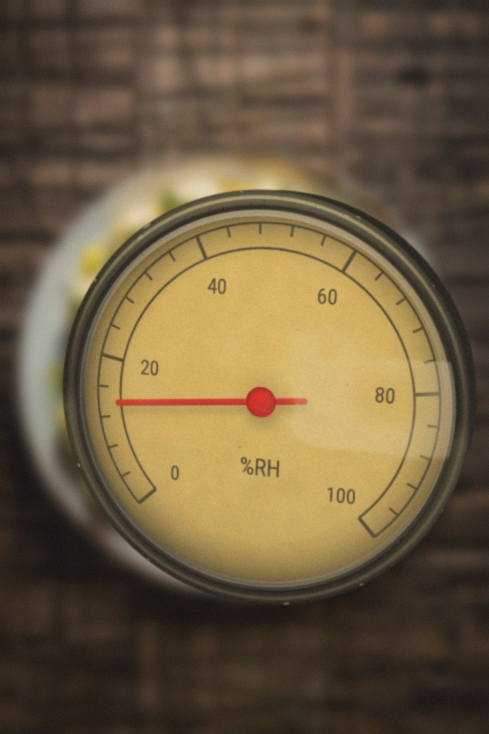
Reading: **14** %
